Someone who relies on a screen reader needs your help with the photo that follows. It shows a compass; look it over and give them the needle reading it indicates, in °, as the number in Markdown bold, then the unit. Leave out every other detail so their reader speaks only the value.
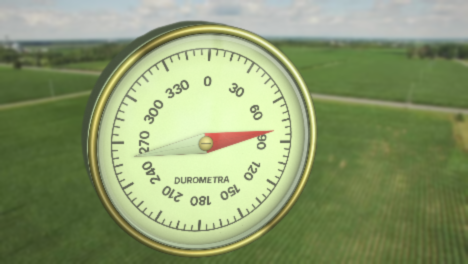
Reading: **80** °
